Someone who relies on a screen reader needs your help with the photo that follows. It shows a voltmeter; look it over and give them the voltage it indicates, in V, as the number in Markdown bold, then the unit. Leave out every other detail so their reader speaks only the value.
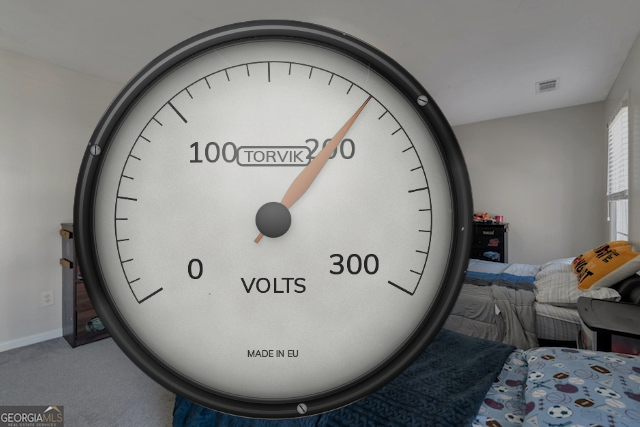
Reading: **200** V
